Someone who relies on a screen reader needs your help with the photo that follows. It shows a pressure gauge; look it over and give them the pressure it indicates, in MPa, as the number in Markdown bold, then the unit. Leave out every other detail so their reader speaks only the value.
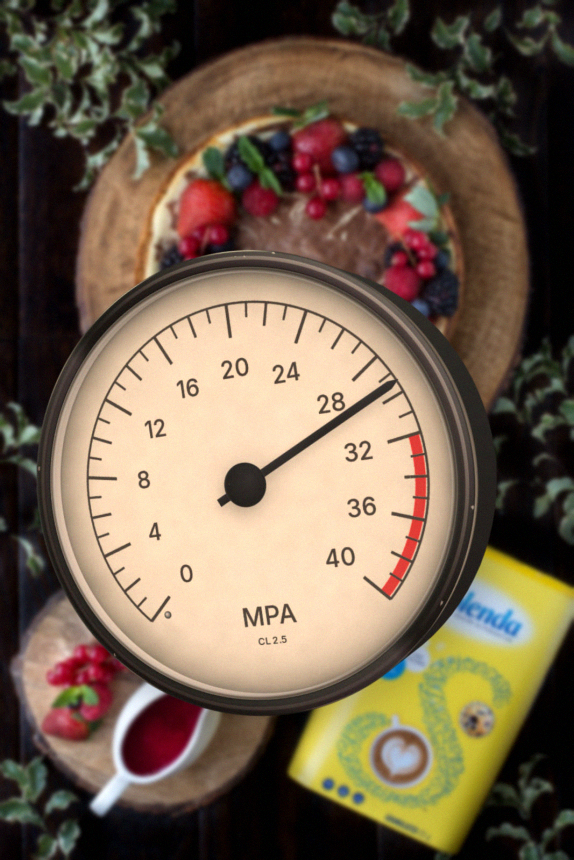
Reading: **29.5** MPa
